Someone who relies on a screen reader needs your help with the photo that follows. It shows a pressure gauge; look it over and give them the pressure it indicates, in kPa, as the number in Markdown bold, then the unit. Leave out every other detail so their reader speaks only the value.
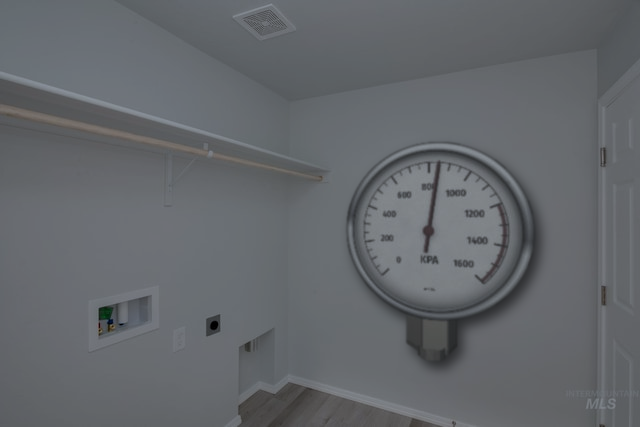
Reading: **850** kPa
